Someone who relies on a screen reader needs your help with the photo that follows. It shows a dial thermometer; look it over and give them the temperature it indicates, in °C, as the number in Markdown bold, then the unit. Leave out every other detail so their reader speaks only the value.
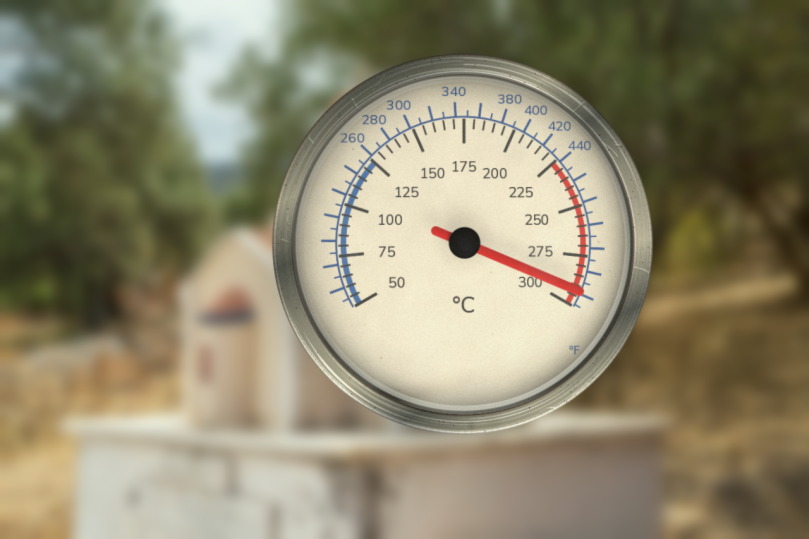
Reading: **292.5** °C
